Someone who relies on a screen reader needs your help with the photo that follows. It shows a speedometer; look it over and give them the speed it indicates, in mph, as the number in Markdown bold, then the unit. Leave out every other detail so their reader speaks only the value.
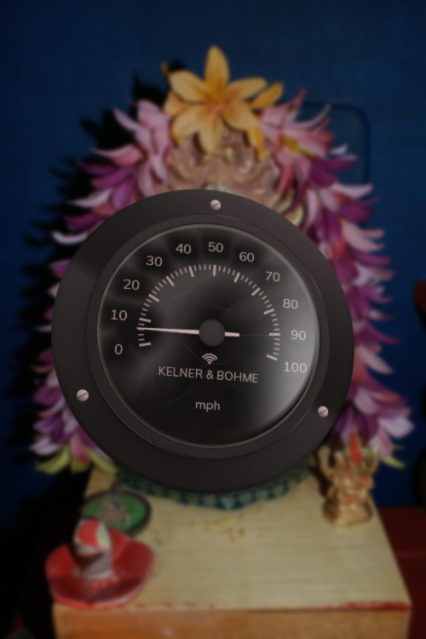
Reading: **6** mph
